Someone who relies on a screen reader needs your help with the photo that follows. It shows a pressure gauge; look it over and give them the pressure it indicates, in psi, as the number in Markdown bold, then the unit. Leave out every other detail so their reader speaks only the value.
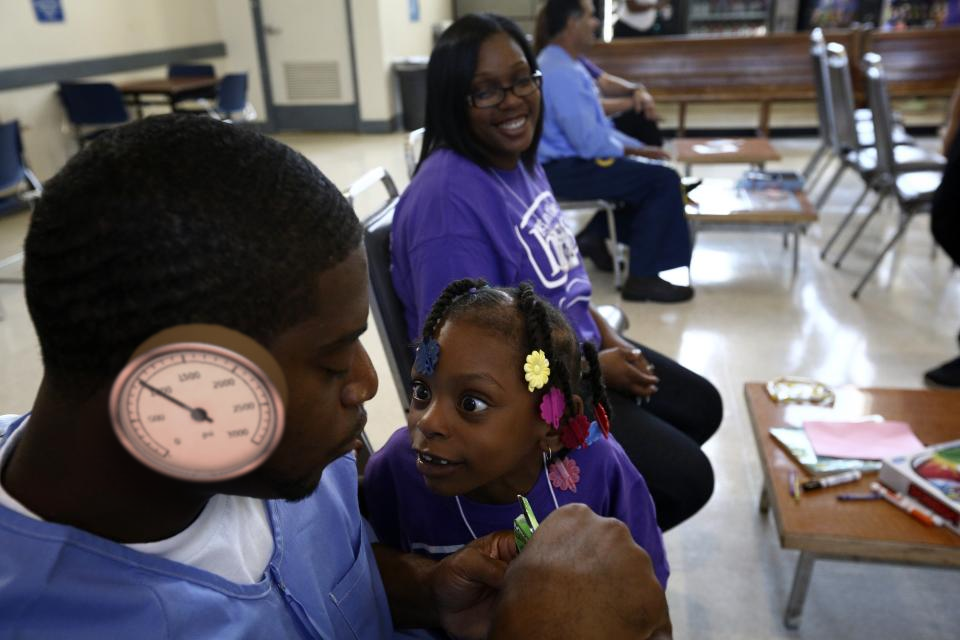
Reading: **1000** psi
